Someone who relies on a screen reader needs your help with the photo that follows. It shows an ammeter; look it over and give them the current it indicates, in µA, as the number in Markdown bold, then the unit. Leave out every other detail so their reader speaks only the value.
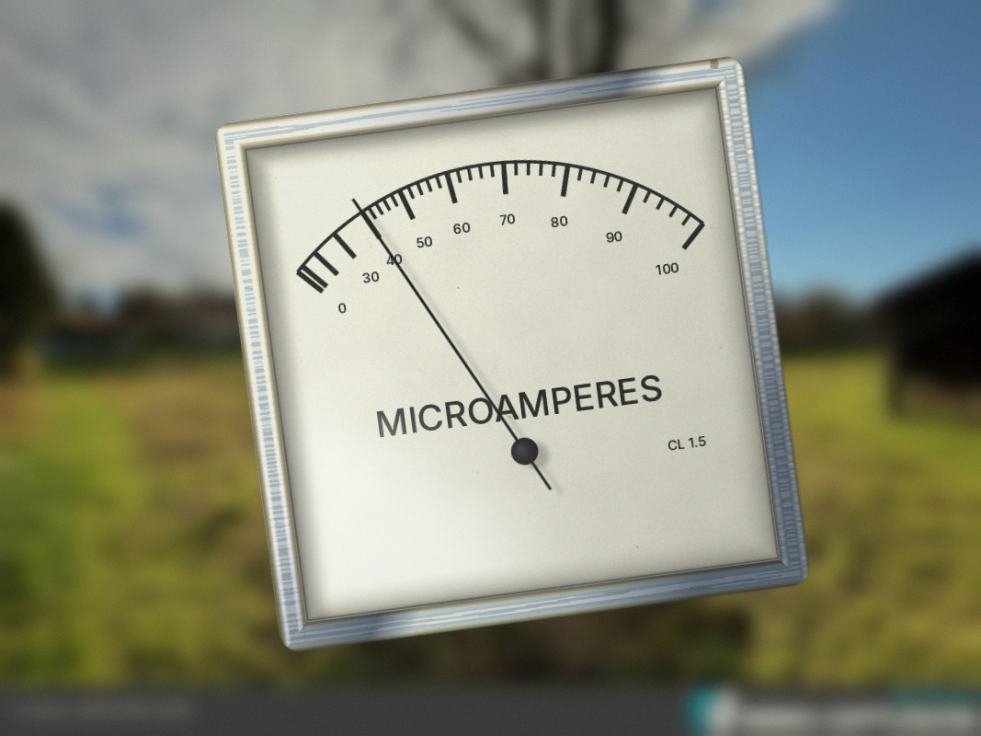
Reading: **40** µA
